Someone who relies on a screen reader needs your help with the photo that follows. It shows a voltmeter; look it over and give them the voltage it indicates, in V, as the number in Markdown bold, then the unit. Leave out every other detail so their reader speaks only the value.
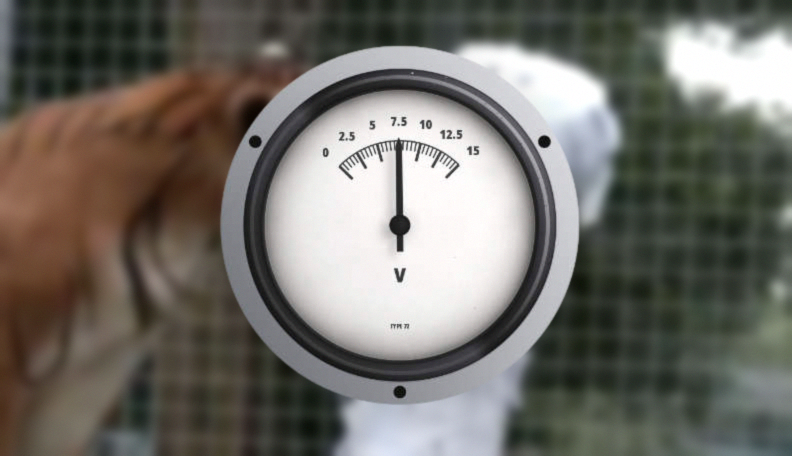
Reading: **7.5** V
